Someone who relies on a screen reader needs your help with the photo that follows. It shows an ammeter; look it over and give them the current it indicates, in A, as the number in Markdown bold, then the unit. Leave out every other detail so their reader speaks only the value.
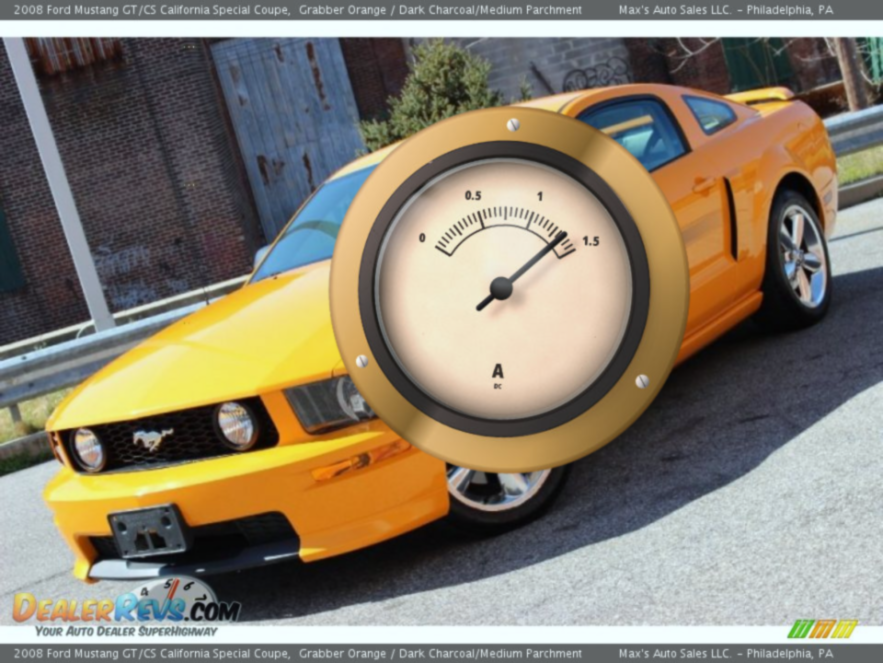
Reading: **1.35** A
